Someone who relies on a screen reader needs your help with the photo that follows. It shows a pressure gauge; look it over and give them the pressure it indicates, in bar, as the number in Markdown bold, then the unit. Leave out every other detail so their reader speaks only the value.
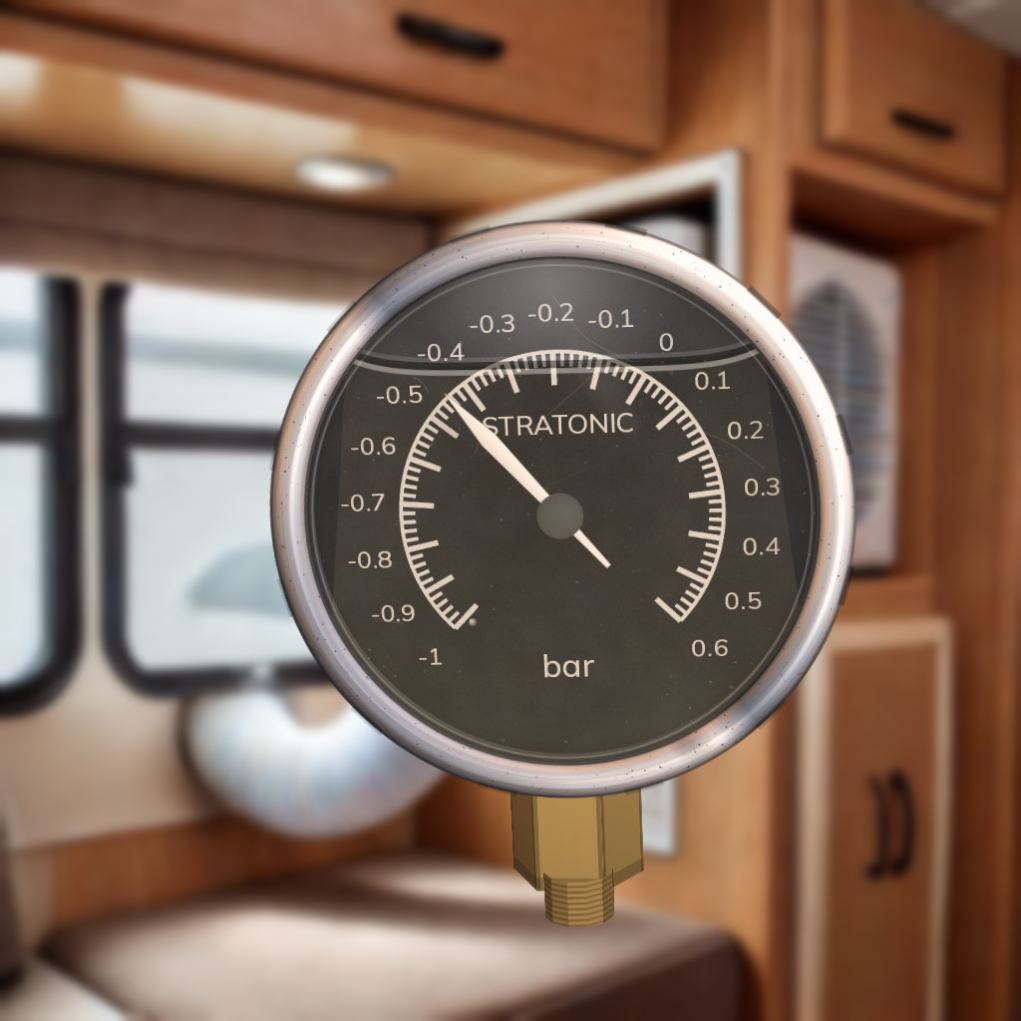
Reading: **-0.44** bar
